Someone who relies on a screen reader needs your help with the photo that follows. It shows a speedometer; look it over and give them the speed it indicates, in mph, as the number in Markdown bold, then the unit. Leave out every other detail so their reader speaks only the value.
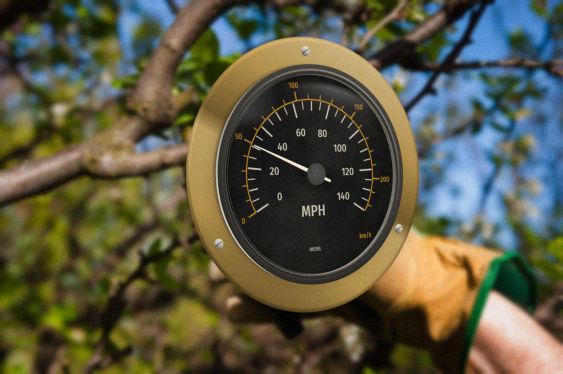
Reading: **30** mph
